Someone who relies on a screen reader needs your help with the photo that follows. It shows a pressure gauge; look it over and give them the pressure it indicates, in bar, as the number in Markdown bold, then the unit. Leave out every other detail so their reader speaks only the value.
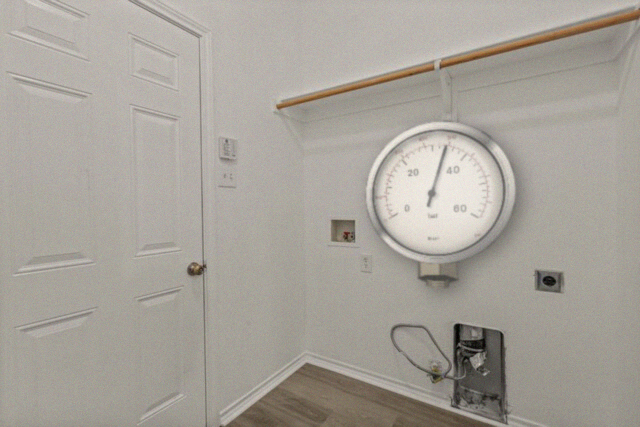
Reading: **34** bar
